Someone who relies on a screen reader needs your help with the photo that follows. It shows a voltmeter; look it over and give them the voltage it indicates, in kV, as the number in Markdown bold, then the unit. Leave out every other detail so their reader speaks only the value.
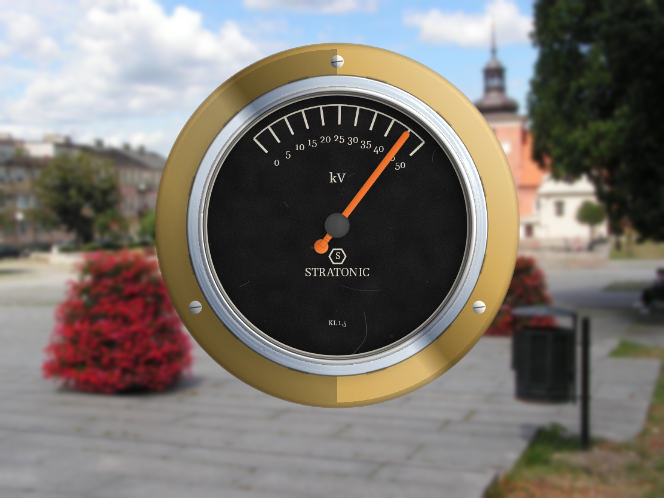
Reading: **45** kV
